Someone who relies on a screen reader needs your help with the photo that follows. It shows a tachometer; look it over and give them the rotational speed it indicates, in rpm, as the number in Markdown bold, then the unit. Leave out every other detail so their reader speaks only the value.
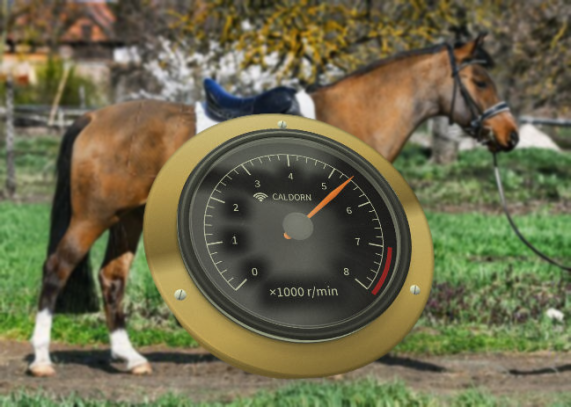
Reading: **5400** rpm
